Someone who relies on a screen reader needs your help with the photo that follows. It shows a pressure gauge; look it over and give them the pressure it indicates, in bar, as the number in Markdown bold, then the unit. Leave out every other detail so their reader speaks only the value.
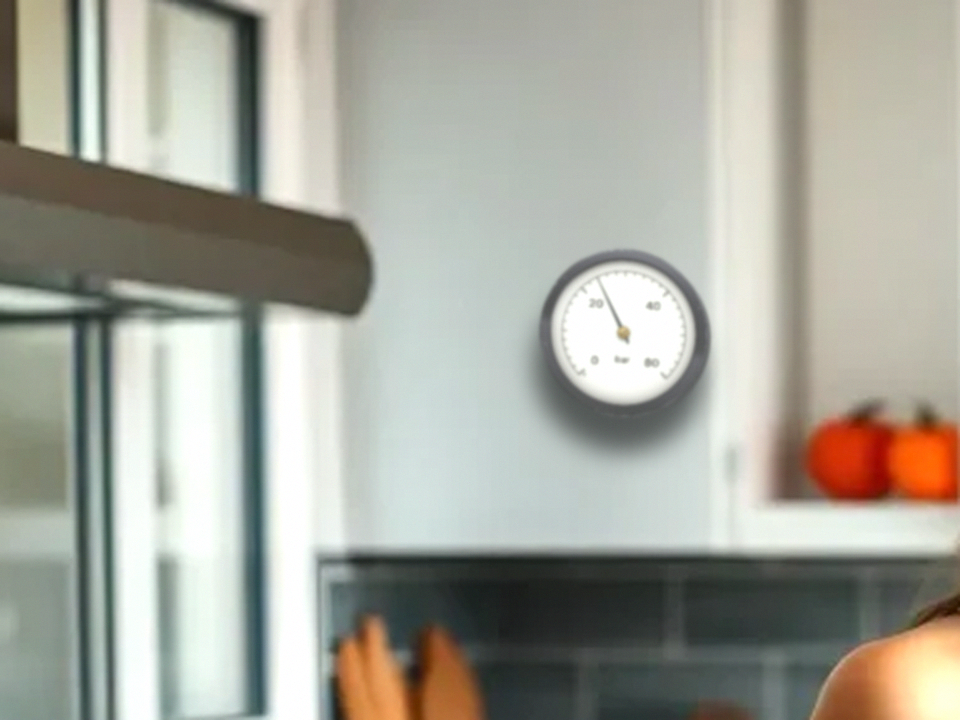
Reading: **24** bar
